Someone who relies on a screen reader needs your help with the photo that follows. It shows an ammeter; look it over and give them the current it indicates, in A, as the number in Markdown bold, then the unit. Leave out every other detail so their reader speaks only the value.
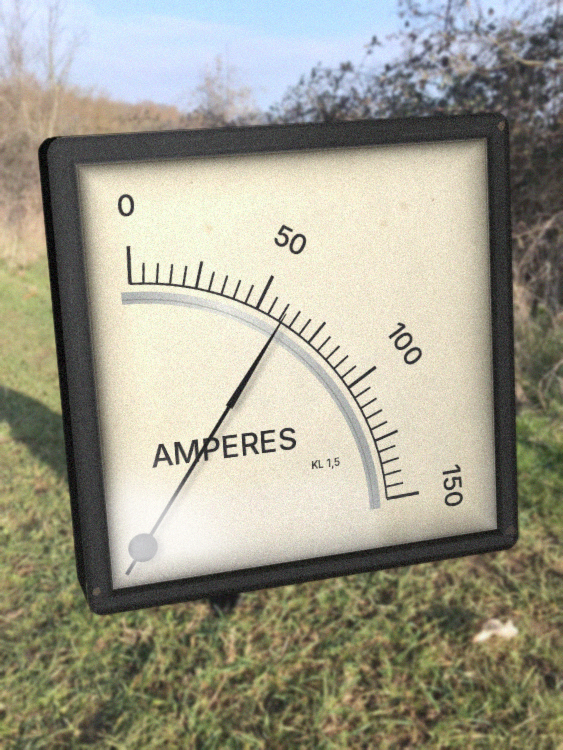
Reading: **60** A
